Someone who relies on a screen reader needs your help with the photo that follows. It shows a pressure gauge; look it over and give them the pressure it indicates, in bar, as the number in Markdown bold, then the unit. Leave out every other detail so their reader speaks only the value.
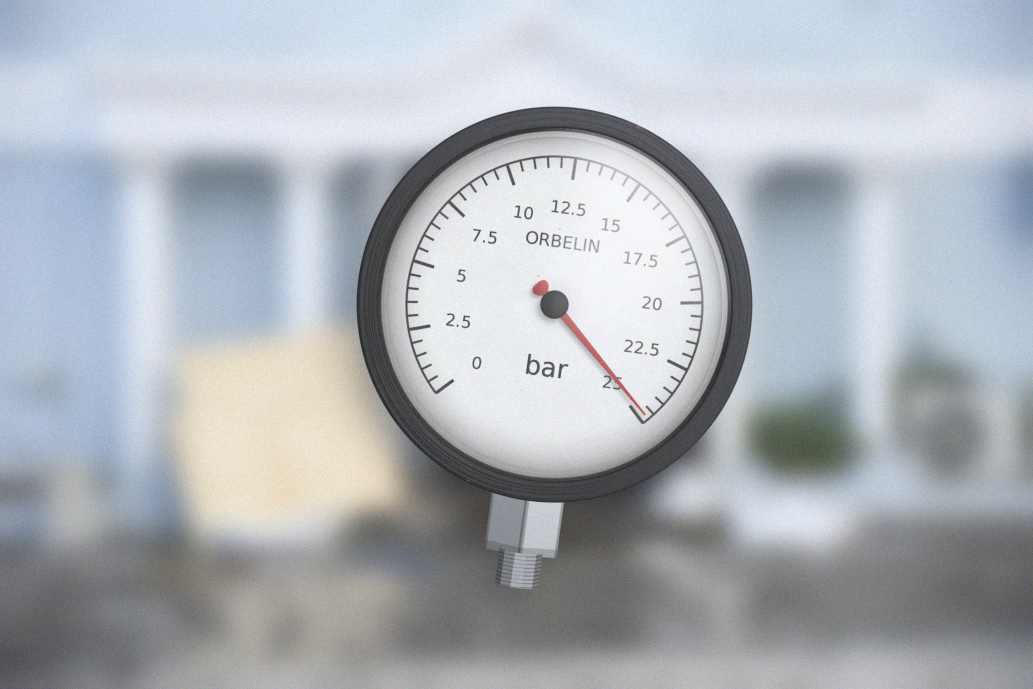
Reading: **24.75** bar
